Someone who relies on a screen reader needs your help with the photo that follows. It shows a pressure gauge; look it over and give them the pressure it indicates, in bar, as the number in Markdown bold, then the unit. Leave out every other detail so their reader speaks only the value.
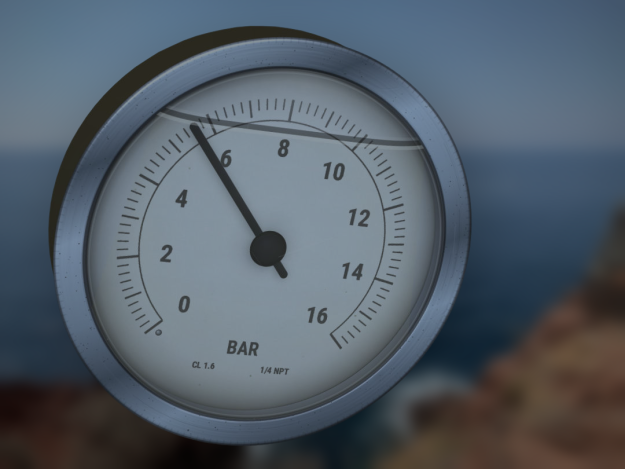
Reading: **5.6** bar
